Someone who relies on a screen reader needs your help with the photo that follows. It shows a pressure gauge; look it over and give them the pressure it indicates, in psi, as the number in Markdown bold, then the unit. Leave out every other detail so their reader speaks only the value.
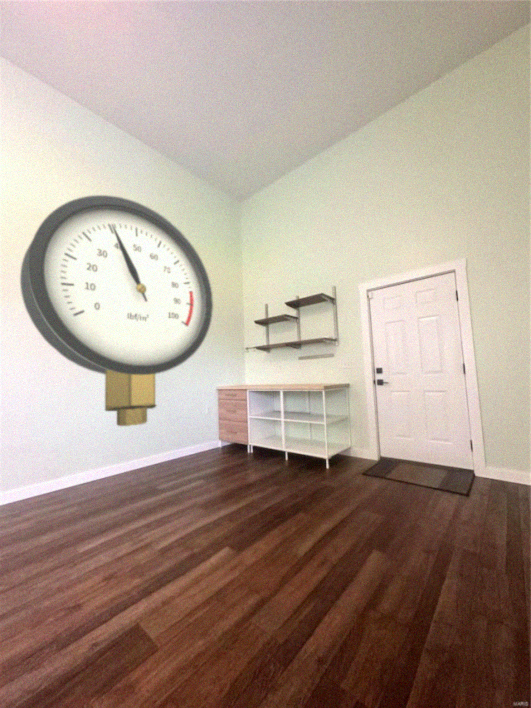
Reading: **40** psi
